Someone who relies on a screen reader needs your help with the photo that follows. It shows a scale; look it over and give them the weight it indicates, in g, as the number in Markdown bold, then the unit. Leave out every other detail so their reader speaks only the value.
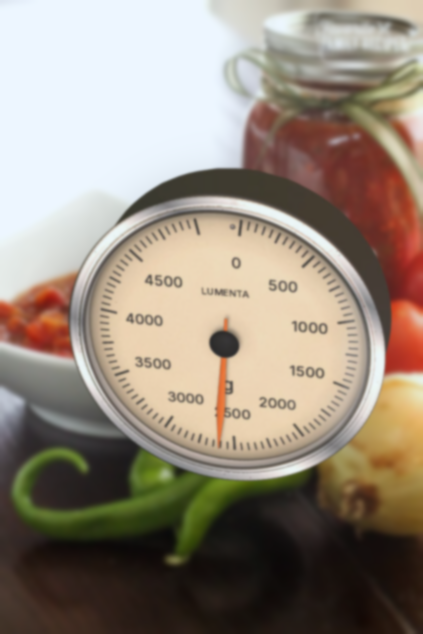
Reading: **2600** g
